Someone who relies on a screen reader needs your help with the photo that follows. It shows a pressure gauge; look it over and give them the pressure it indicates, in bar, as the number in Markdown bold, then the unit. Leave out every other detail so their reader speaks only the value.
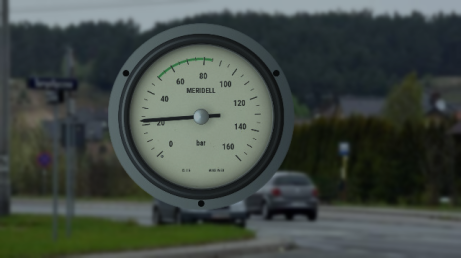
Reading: **22.5** bar
